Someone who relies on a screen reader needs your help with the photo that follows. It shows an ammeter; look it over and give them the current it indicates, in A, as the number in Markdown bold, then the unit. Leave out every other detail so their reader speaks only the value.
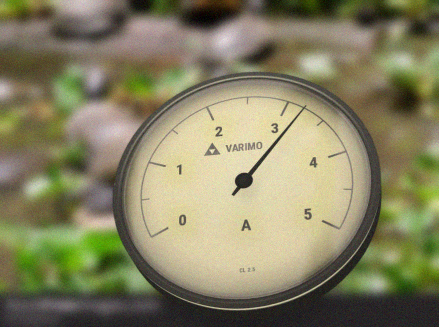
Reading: **3.25** A
